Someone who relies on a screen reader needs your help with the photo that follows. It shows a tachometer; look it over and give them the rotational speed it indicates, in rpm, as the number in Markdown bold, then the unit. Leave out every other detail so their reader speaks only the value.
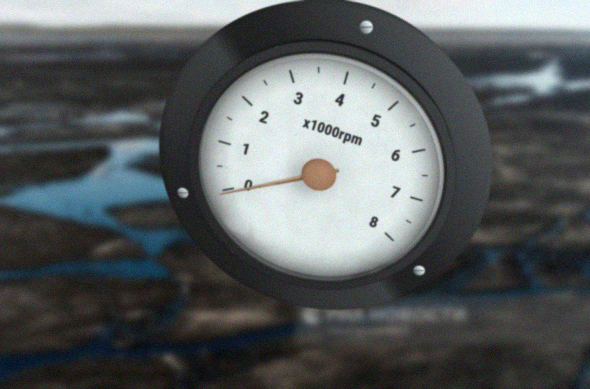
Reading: **0** rpm
